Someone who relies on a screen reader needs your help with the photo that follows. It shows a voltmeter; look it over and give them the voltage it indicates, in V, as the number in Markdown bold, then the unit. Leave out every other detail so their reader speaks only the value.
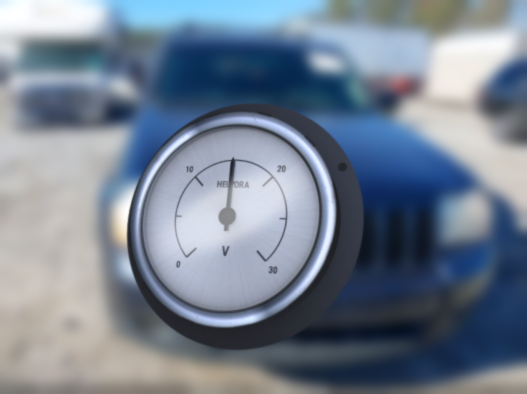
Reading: **15** V
